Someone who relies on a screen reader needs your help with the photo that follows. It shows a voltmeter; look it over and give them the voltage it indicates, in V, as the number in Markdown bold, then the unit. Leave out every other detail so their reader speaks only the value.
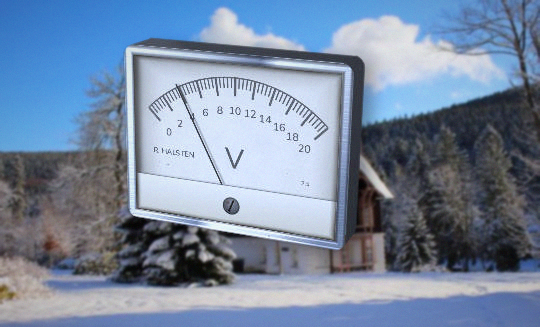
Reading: **4** V
